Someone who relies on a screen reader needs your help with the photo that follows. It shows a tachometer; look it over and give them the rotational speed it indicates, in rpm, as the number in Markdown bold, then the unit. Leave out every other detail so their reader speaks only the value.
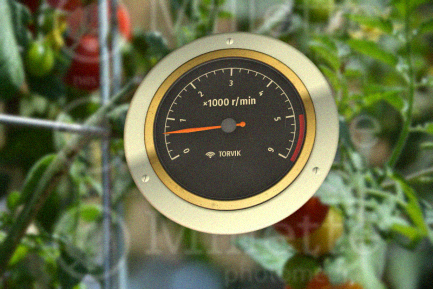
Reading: **600** rpm
